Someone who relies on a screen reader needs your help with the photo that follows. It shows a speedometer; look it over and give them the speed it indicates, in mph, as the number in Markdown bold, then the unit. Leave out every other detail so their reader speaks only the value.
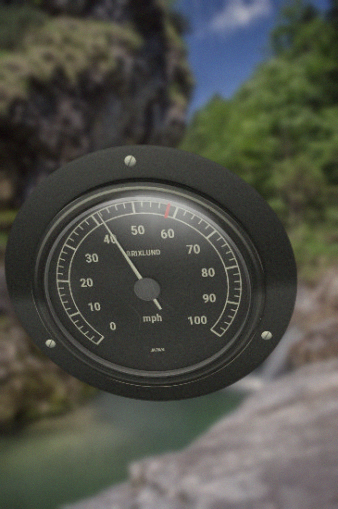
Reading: **42** mph
